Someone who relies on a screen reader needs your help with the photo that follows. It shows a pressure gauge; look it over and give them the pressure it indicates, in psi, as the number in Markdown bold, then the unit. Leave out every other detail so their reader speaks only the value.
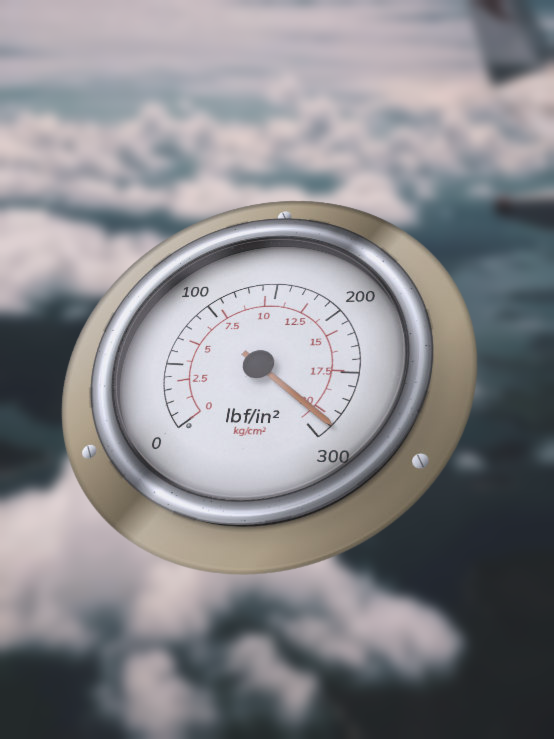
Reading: **290** psi
